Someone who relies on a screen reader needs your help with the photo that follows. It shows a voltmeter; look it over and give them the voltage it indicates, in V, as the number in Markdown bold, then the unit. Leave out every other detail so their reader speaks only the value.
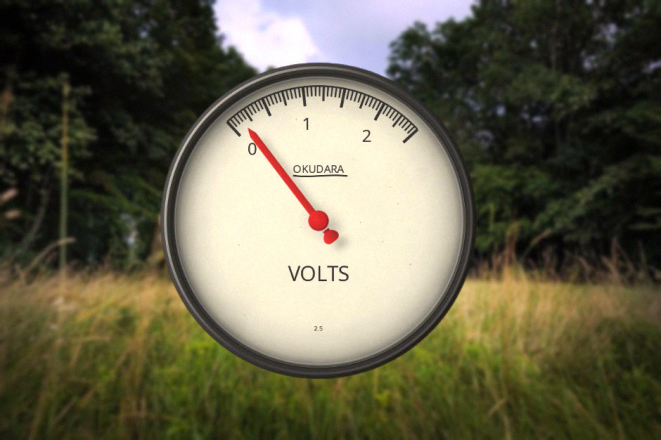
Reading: **0.15** V
